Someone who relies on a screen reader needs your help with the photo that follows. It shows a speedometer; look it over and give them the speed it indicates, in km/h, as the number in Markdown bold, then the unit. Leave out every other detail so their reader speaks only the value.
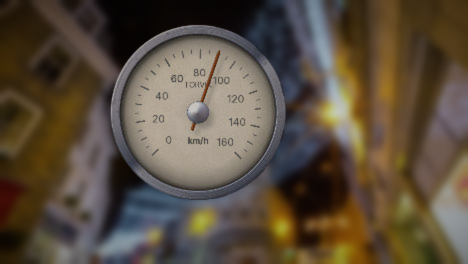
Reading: **90** km/h
